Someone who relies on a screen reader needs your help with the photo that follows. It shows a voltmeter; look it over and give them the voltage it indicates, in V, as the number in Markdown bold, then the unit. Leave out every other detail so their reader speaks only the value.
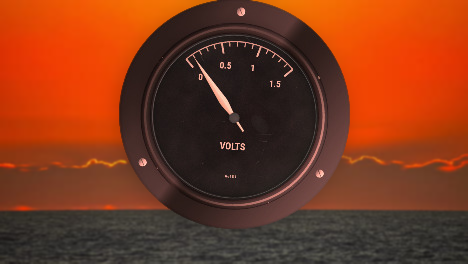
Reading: **0.1** V
